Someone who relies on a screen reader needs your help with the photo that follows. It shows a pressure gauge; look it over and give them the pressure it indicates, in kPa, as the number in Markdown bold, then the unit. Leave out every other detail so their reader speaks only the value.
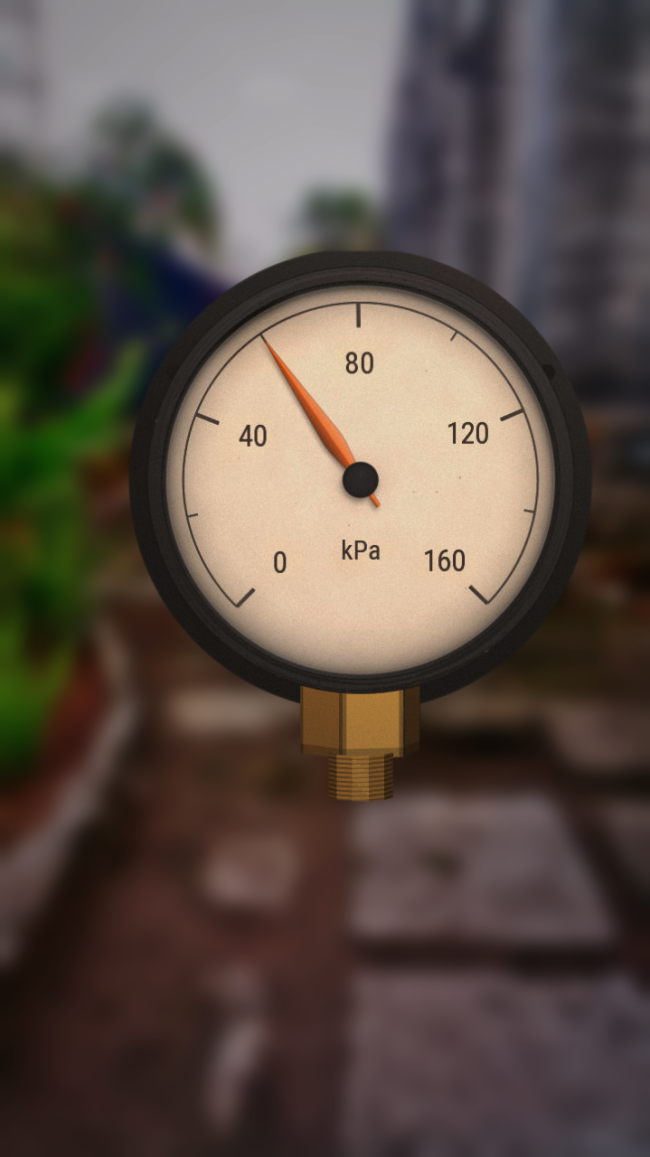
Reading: **60** kPa
